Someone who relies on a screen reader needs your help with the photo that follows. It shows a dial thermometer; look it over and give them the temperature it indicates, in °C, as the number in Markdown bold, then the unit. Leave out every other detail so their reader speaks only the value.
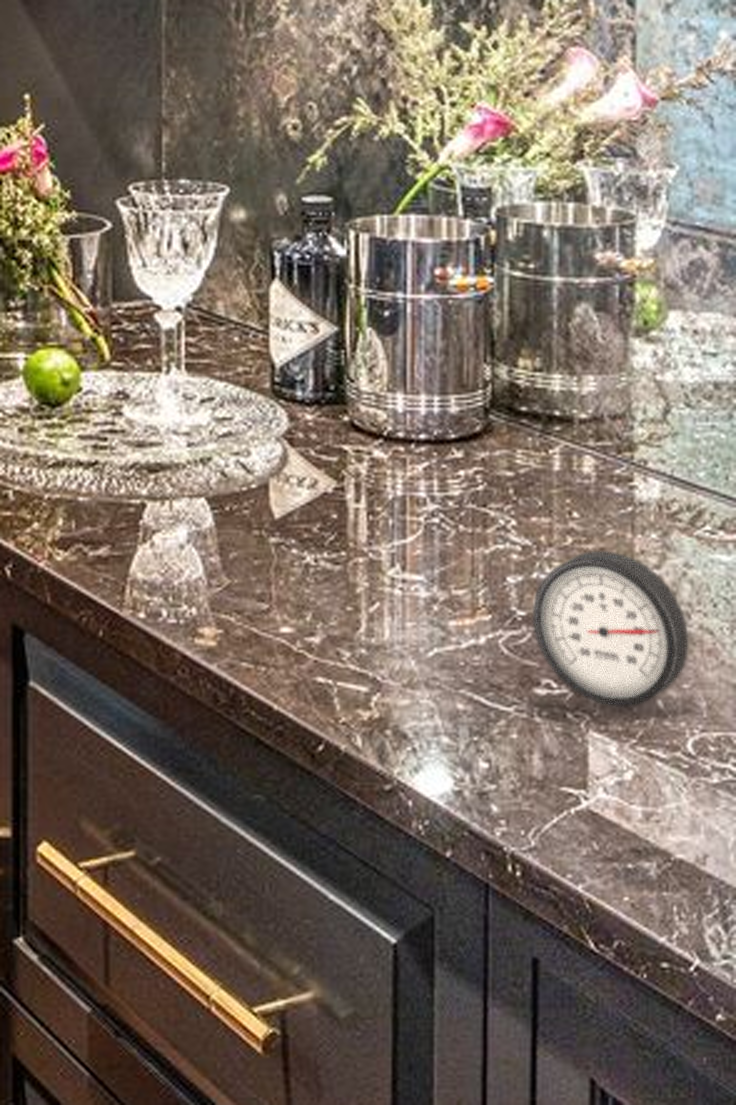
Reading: **30** °C
